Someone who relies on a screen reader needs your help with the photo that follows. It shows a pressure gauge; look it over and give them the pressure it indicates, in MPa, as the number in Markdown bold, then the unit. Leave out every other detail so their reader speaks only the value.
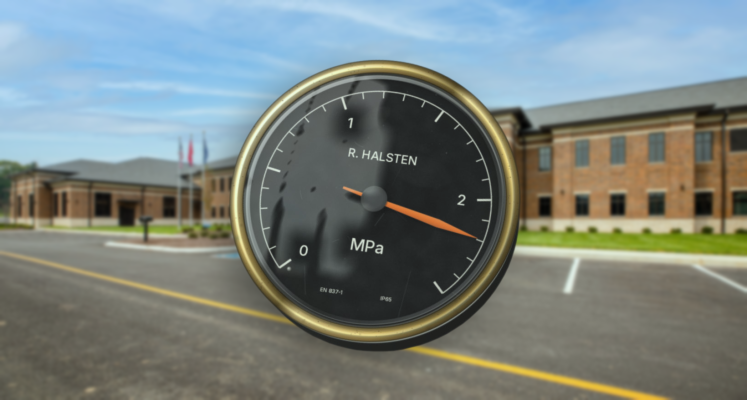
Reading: **2.2** MPa
